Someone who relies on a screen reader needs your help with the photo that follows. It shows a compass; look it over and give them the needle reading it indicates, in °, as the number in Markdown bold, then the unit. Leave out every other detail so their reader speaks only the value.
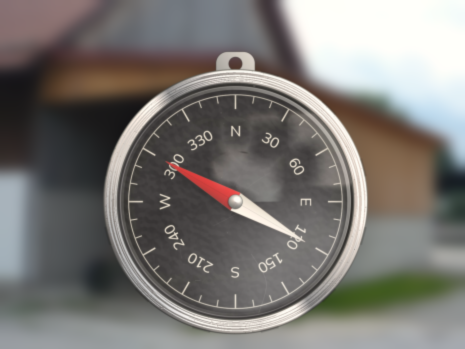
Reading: **300** °
